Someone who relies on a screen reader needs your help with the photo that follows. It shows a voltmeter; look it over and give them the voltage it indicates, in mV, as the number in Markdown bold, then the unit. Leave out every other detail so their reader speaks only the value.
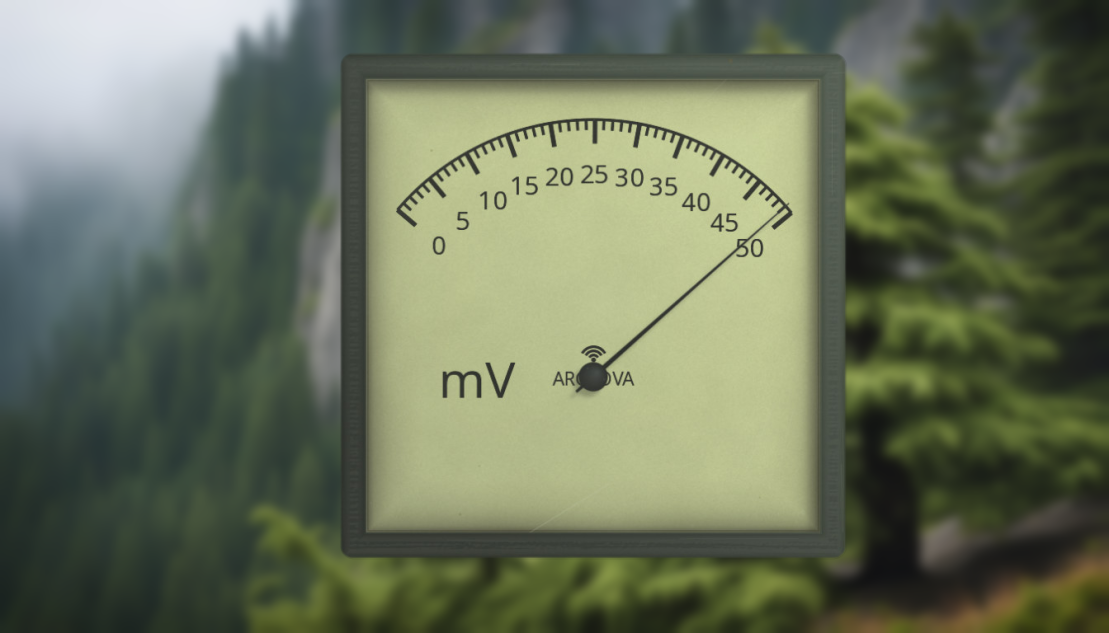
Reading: **49** mV
